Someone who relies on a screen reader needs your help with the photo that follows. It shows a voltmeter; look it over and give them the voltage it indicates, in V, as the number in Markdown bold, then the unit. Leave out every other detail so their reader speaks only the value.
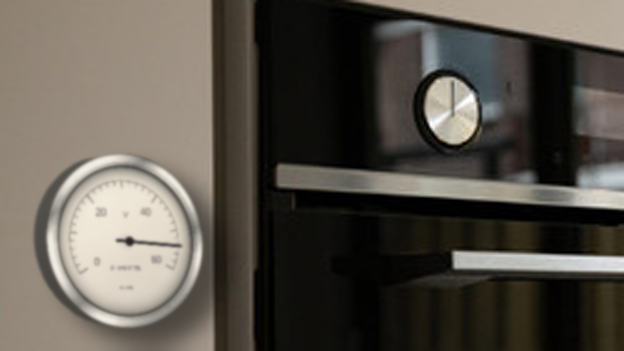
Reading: **54** V
